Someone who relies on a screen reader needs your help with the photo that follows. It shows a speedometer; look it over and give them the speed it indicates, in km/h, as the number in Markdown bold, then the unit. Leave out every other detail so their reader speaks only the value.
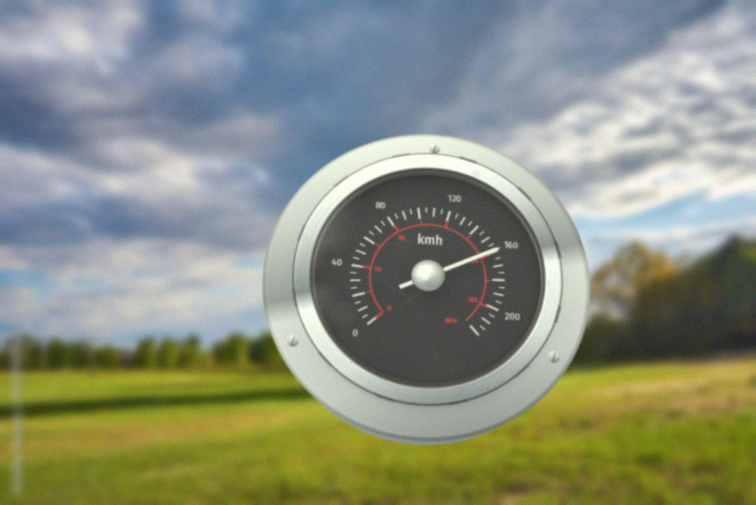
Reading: **160** km/h
